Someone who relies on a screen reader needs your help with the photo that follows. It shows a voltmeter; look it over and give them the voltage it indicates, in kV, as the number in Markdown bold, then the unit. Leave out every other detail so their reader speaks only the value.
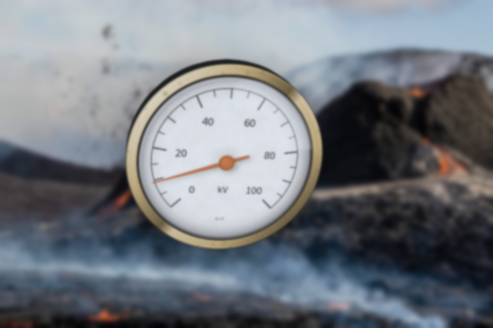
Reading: **10** kV
